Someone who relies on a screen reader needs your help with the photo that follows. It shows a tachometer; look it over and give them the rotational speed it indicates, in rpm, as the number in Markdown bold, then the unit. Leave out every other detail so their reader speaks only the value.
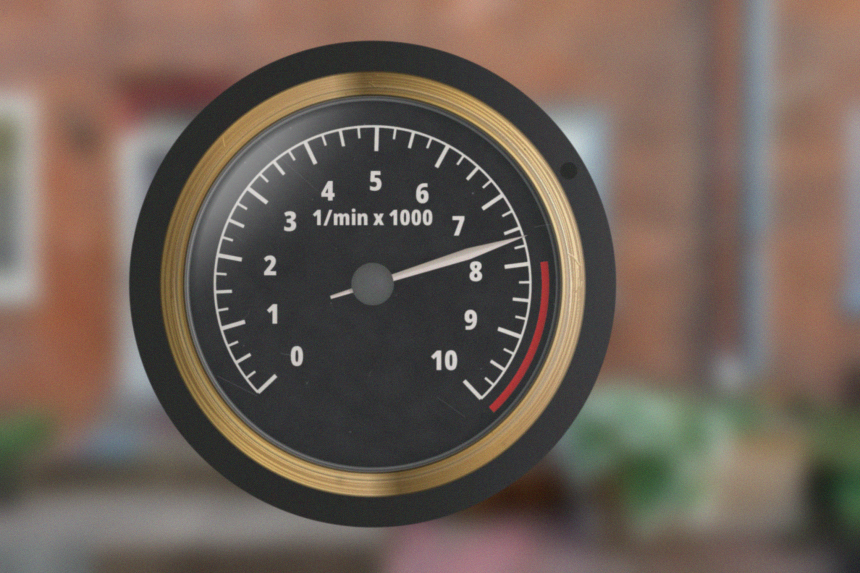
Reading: **7625** rpm
